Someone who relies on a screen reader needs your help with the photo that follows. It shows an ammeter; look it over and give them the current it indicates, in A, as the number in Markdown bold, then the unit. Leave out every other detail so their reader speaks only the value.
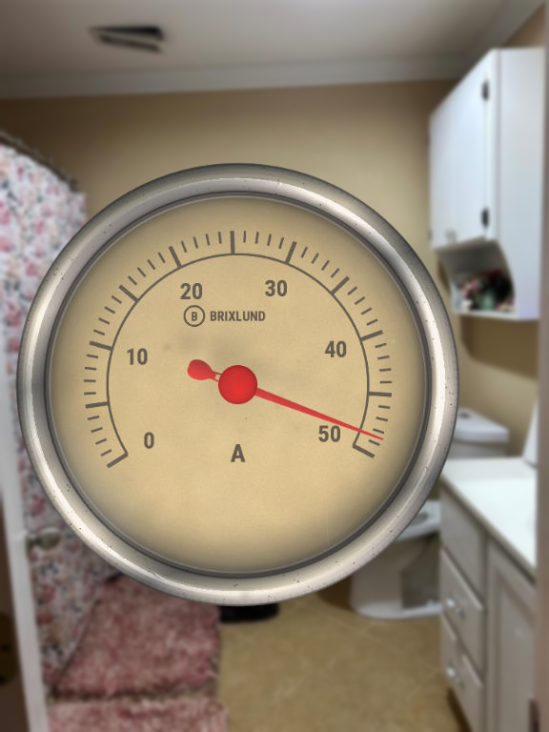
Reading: **48.5** A
